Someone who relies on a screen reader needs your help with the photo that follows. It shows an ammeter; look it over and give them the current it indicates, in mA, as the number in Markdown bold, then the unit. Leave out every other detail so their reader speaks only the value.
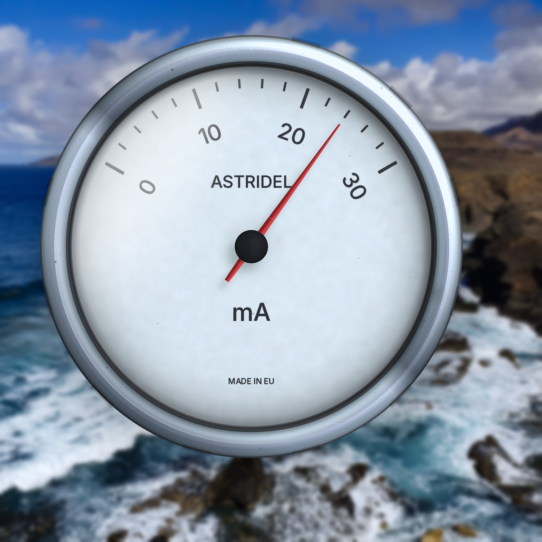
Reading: **24** mA
